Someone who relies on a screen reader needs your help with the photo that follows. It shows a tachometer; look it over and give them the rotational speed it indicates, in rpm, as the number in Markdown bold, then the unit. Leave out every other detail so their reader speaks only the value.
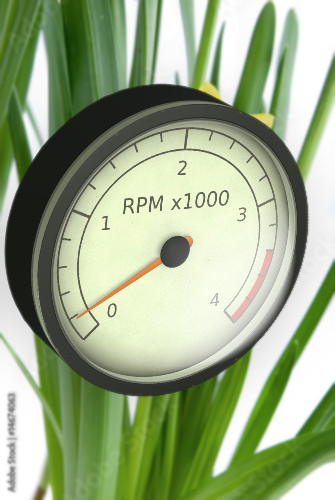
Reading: **200** rpm
